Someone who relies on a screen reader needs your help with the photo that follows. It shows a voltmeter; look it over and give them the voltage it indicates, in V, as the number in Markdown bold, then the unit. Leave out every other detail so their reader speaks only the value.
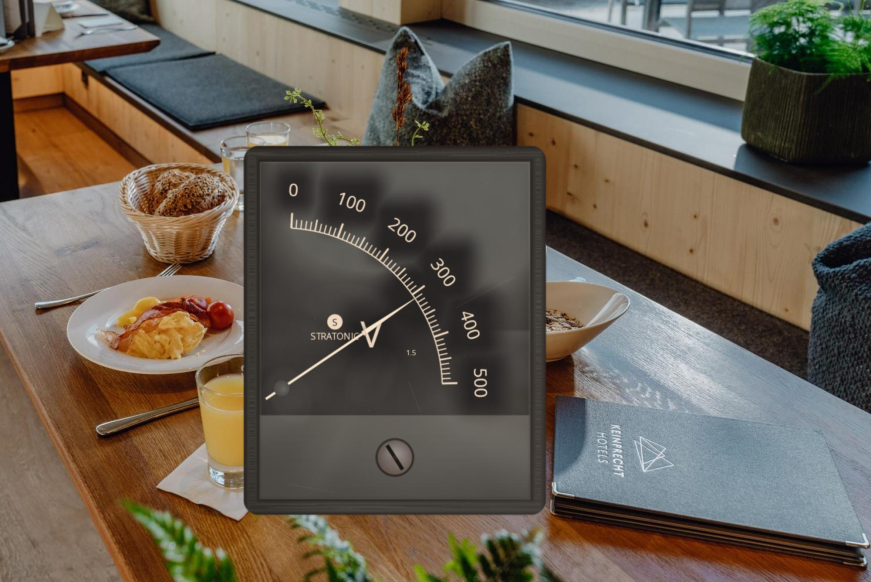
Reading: **310** V
